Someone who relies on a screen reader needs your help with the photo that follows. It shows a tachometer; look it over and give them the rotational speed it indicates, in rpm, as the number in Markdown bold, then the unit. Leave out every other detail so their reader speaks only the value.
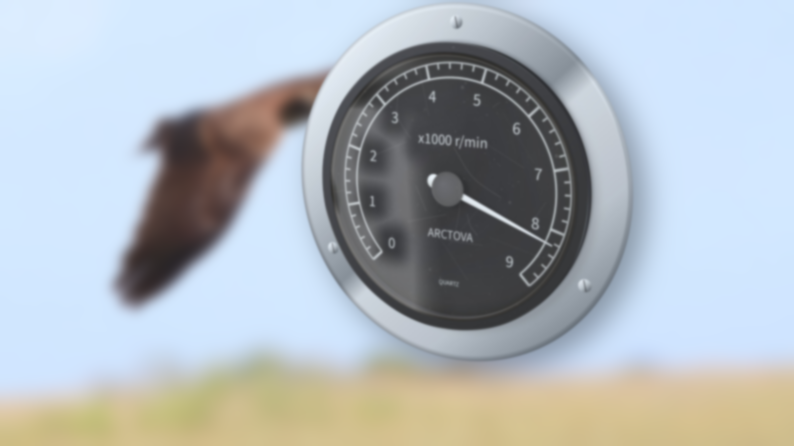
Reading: **8200** rpm
